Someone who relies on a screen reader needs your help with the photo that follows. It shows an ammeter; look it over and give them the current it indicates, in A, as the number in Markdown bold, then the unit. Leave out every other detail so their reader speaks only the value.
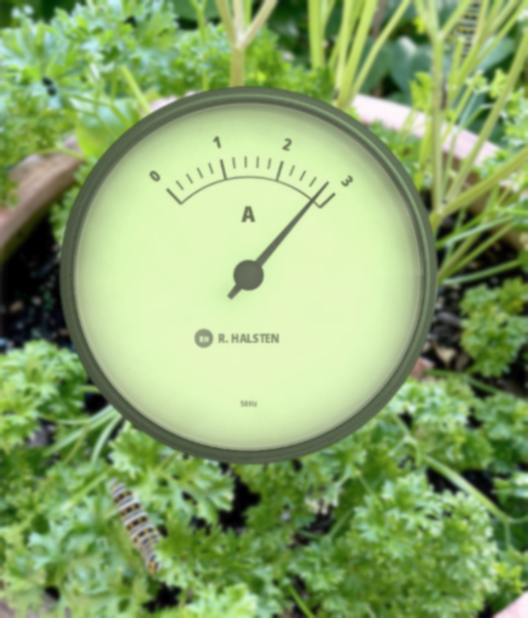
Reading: **2.8** A
